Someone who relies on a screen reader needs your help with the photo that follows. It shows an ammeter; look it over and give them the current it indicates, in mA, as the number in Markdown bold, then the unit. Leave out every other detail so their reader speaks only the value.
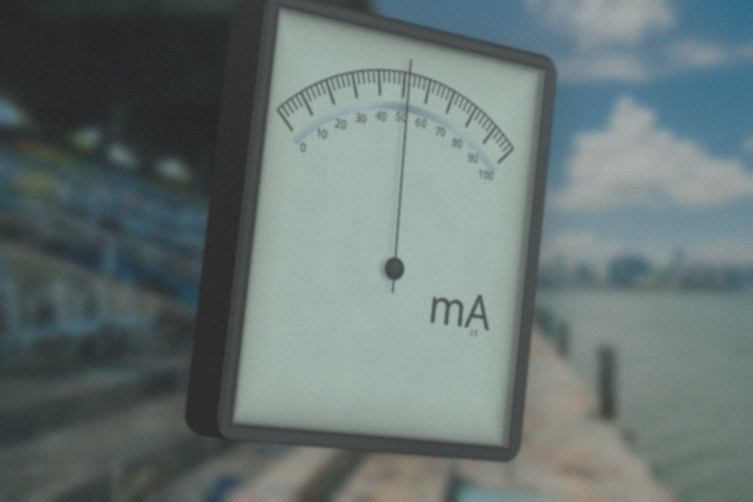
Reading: **50** mA
